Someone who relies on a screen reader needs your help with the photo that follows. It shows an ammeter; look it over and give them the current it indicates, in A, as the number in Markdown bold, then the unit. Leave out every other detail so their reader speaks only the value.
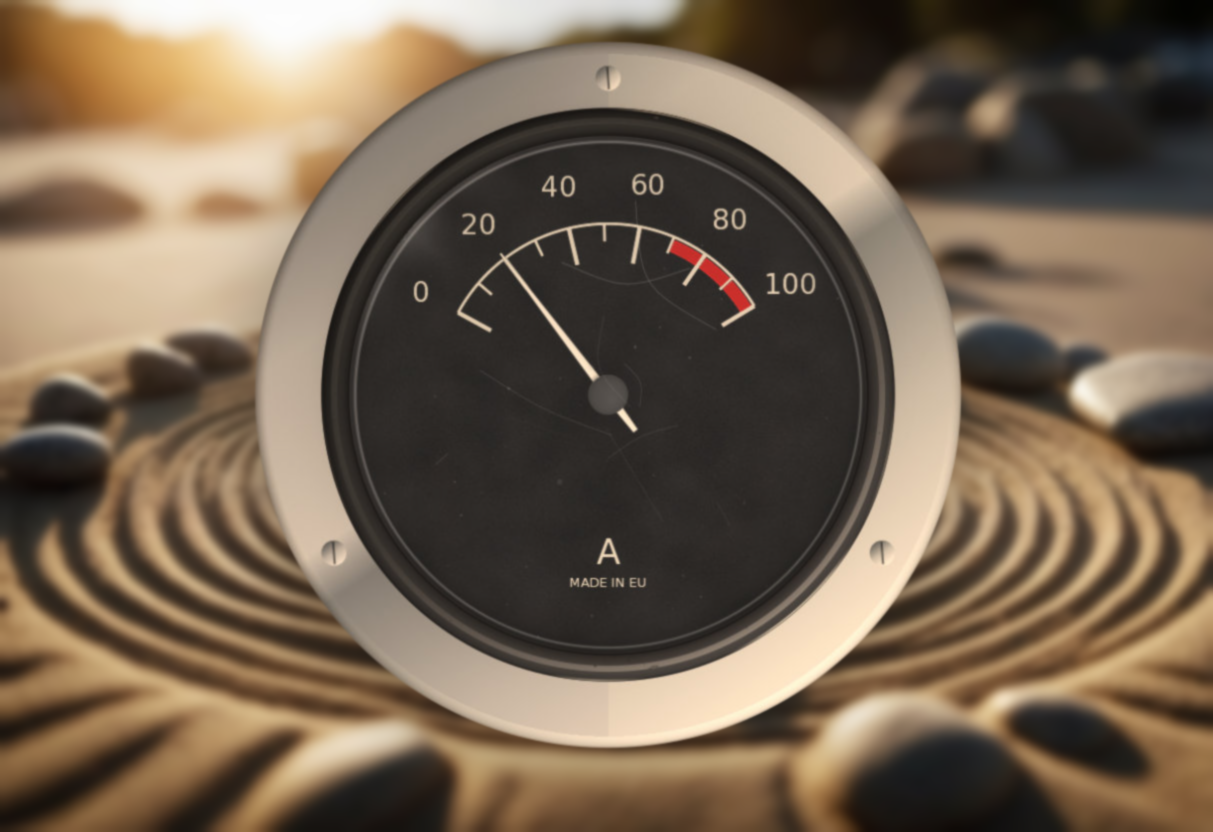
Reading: **20** A
